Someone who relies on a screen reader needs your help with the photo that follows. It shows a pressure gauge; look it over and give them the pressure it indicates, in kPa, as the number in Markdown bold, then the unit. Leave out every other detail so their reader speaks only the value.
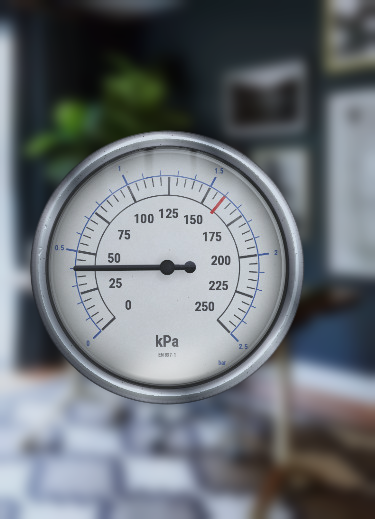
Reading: **40** kPa
